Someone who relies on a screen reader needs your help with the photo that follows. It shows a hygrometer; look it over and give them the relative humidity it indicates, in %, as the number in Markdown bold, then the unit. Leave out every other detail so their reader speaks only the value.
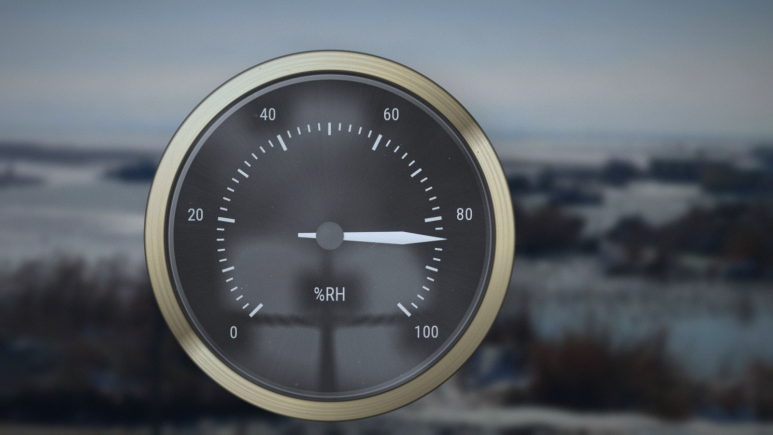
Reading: **84** %
